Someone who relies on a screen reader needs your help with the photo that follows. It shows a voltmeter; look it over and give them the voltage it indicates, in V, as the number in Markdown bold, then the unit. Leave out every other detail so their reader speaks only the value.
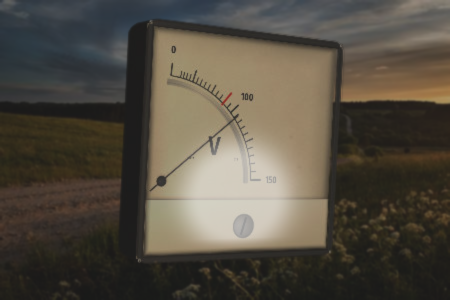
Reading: **105** V
